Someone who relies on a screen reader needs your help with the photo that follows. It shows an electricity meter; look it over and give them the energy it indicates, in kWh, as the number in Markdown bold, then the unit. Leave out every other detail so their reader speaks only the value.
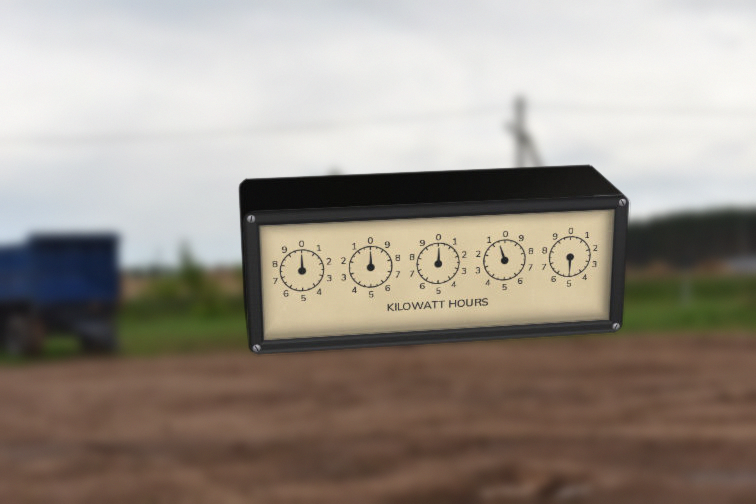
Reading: **5** kWh
